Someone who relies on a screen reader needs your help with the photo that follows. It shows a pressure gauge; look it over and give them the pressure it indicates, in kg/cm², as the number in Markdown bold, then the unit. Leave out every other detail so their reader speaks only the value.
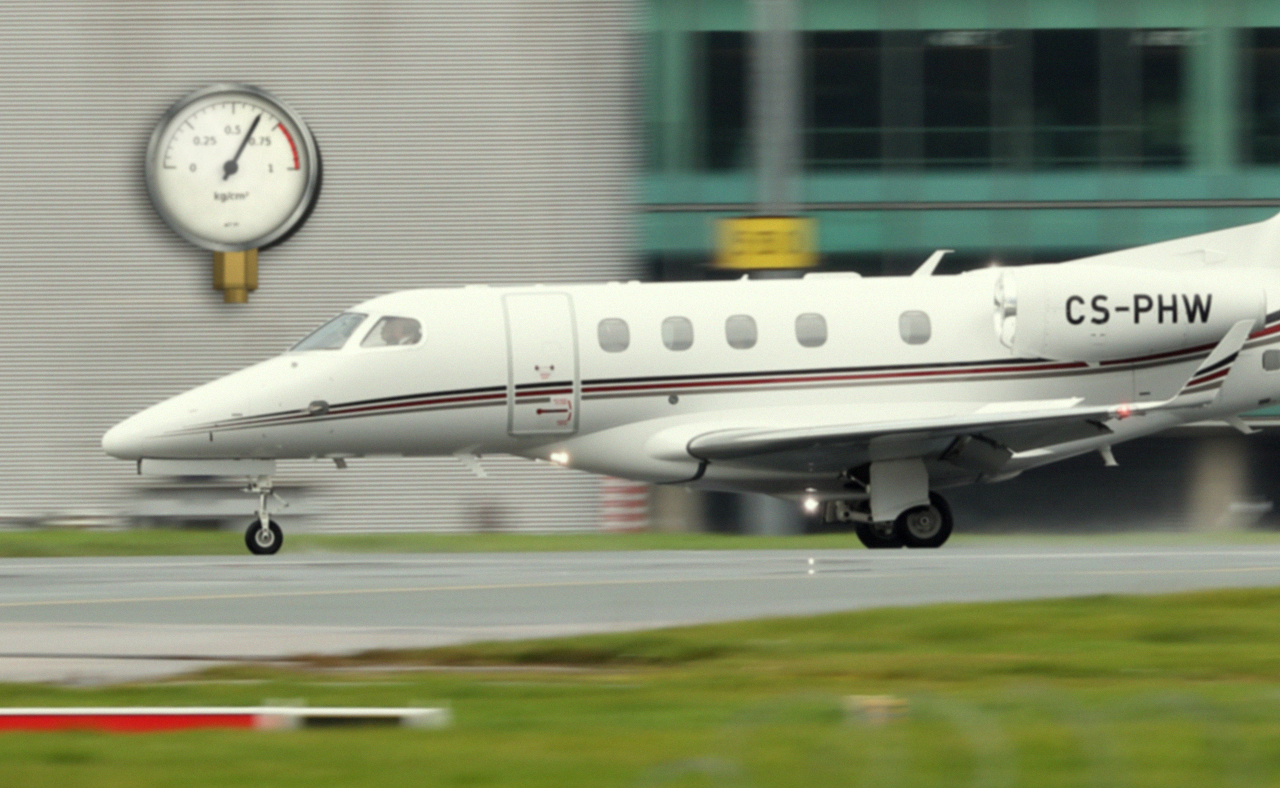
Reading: **0.65** kg/cm²
